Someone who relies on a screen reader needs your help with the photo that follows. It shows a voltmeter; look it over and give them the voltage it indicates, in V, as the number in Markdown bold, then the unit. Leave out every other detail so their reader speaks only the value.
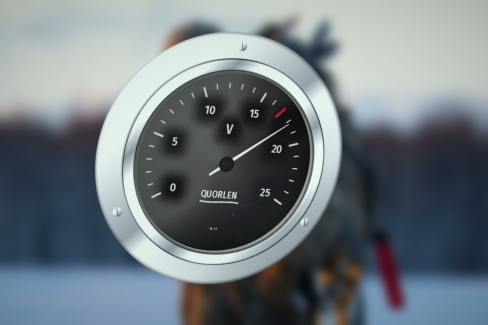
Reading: **18** V
